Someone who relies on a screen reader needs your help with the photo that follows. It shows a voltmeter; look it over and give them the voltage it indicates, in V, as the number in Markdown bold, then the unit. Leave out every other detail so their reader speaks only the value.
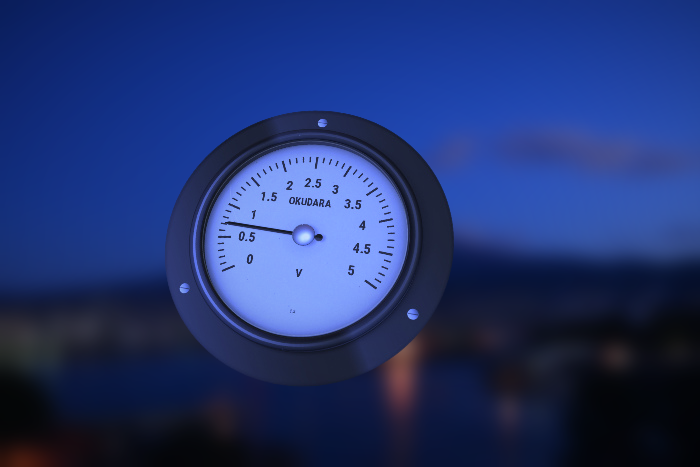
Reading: **0.7** V
